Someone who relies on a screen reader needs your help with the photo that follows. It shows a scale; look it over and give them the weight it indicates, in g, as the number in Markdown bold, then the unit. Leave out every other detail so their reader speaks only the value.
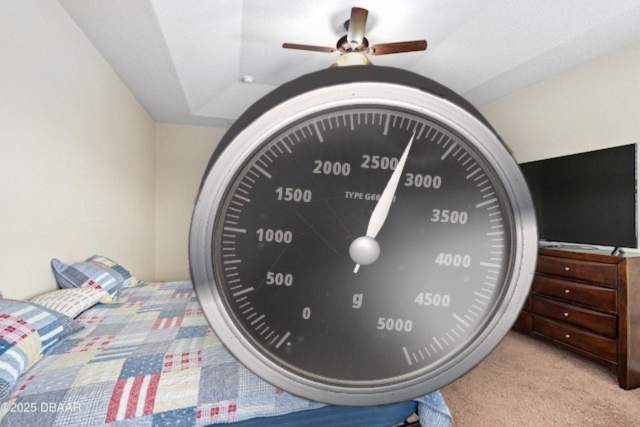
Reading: **2700** g
